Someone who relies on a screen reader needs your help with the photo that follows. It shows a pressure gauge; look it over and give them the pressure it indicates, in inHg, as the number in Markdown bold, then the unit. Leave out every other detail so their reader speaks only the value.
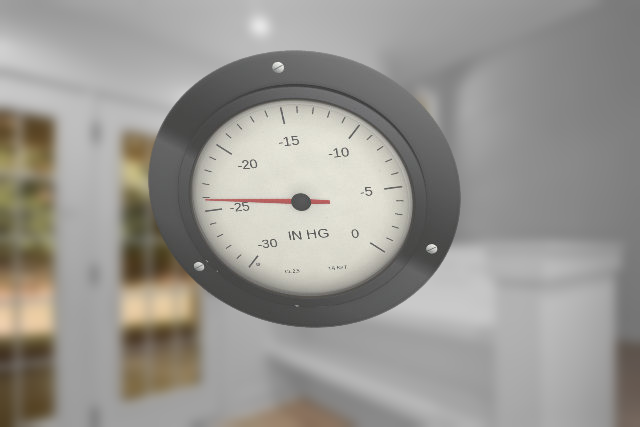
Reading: **-24** inHg
